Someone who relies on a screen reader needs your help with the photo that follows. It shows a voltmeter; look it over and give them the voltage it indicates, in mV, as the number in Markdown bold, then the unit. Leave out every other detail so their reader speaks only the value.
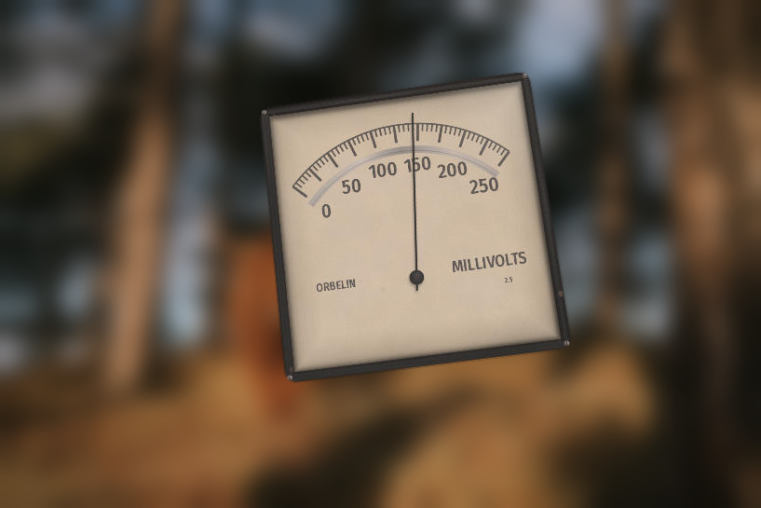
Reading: **145** mV
